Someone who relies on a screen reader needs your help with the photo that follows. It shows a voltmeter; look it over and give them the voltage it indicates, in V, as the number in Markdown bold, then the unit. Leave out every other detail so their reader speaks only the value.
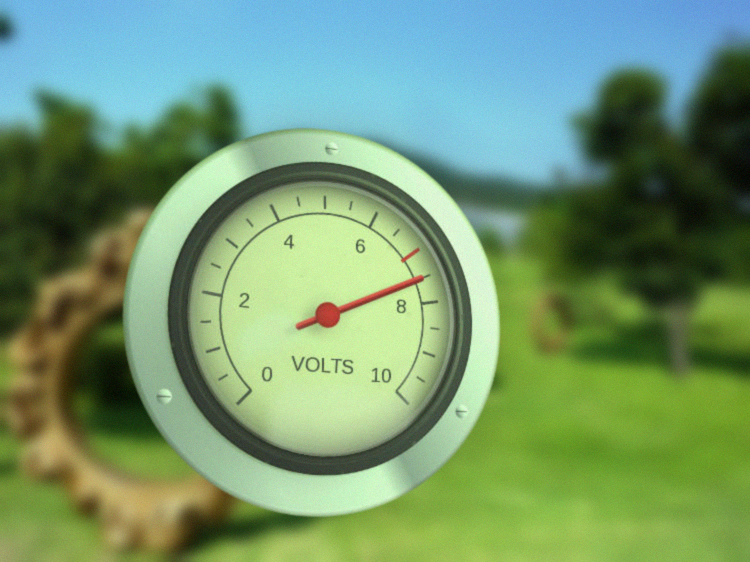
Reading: **7.5** V
